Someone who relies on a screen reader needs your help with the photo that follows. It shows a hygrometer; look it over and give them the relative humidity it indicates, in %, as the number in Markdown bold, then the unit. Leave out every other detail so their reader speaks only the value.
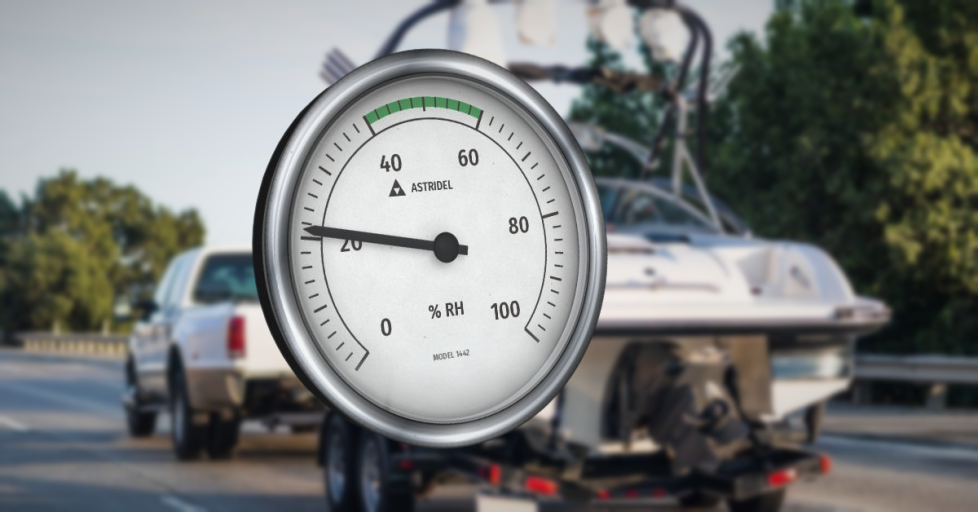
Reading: **21** %
